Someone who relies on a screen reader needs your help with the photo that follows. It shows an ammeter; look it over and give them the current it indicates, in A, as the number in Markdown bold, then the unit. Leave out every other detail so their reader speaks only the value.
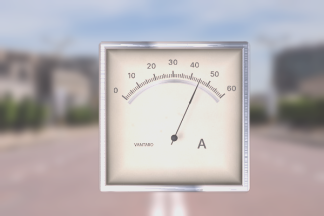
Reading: **45** A
